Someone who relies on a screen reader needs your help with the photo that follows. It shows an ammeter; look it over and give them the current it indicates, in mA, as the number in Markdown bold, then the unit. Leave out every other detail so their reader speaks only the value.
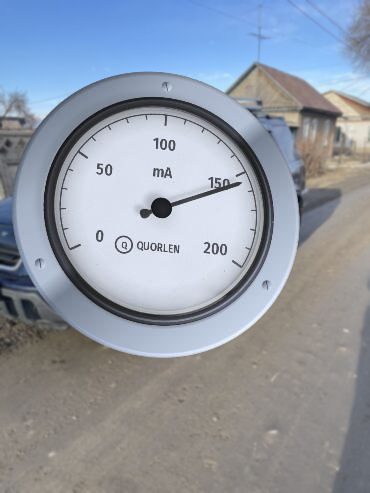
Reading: **155** mA
